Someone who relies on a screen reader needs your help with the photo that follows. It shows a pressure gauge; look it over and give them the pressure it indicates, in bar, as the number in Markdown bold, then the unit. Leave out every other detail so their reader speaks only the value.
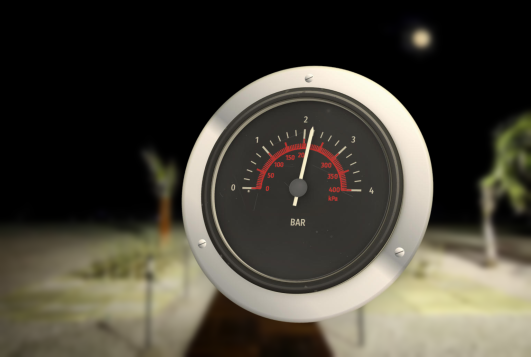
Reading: **2.2** bar
